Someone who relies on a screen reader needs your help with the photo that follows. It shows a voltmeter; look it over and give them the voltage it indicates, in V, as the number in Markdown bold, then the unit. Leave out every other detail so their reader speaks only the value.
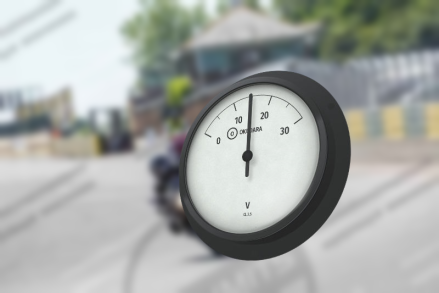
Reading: **15** V
